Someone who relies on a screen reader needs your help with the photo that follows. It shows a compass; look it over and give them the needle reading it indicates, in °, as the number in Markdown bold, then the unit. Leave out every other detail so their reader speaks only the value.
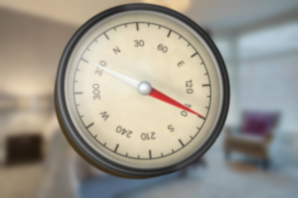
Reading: **150** °
